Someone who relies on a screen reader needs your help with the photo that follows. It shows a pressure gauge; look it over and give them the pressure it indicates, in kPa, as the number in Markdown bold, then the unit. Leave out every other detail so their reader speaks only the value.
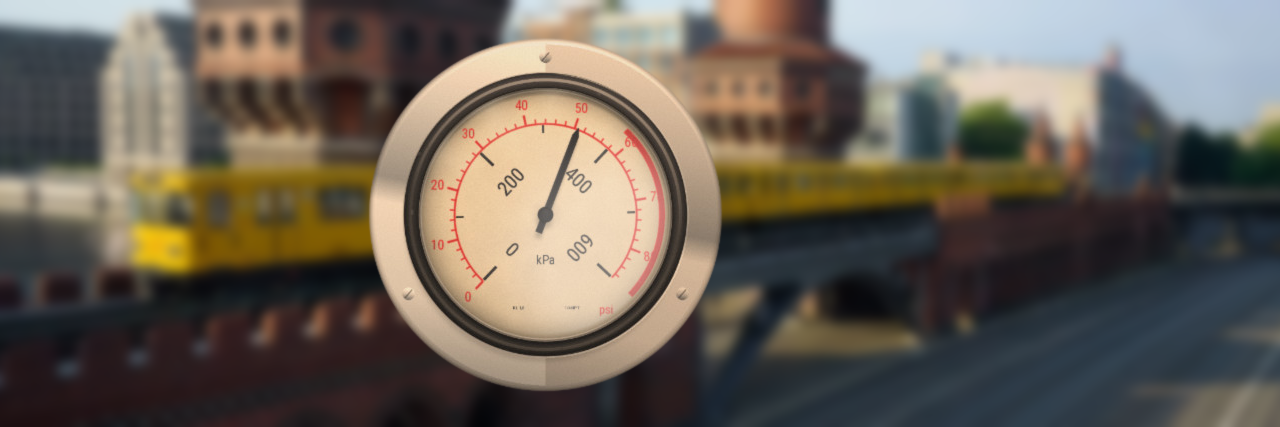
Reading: **350** kPa
